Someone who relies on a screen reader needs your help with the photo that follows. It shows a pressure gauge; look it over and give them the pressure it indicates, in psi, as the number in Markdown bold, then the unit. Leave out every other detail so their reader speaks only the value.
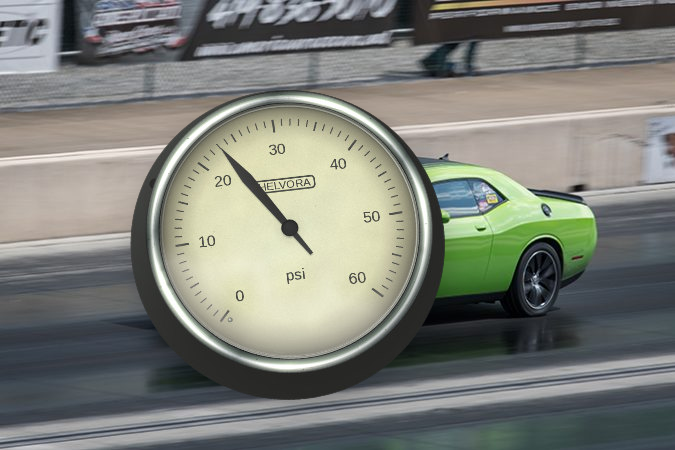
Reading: **23** psi
